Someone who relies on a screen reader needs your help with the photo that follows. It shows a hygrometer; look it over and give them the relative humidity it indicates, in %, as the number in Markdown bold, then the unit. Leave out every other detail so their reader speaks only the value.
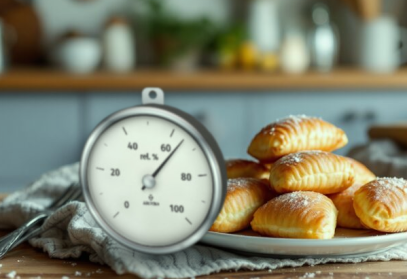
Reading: **65** %
